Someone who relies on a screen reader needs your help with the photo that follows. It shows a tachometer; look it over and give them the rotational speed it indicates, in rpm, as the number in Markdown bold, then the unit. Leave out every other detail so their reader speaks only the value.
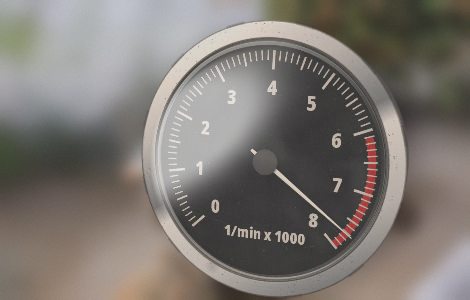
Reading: **7700** rpm
